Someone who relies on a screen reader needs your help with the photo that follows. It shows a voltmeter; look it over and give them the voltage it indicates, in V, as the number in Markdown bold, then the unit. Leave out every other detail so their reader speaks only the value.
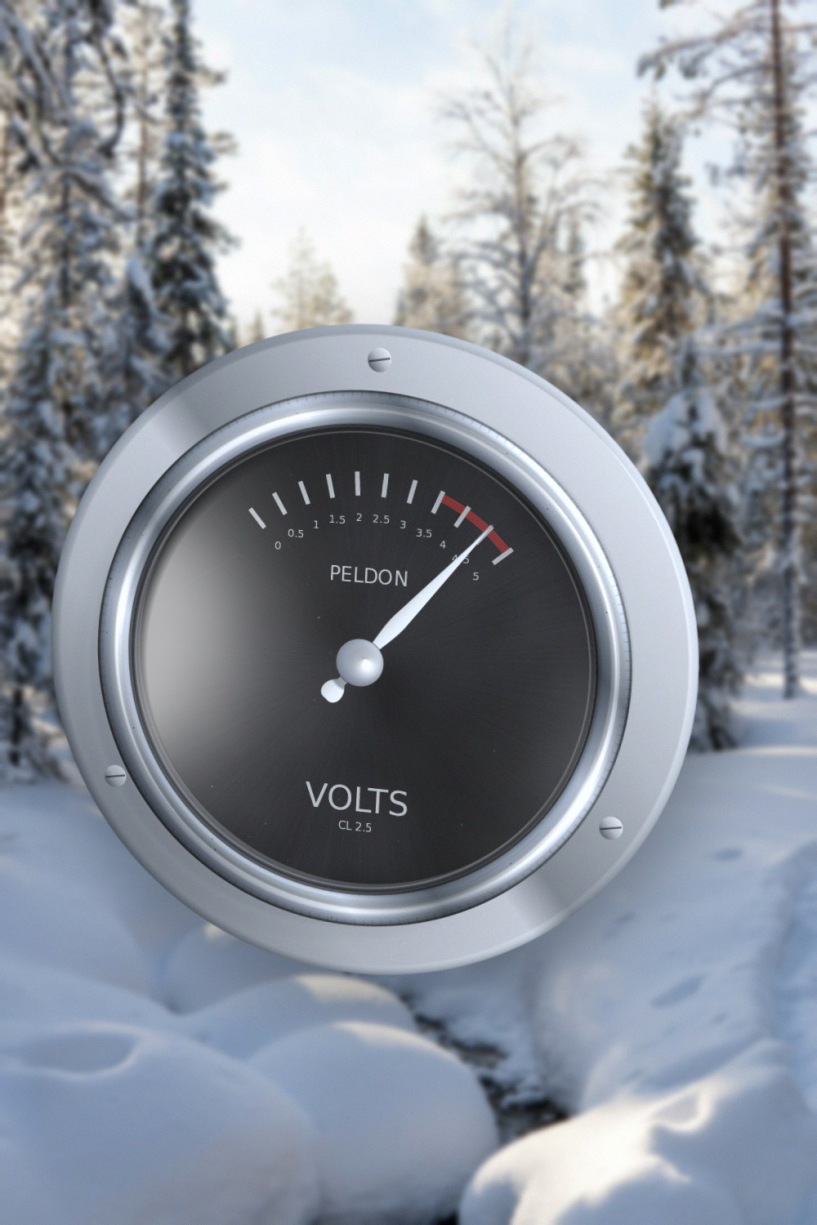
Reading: **4.5** V
